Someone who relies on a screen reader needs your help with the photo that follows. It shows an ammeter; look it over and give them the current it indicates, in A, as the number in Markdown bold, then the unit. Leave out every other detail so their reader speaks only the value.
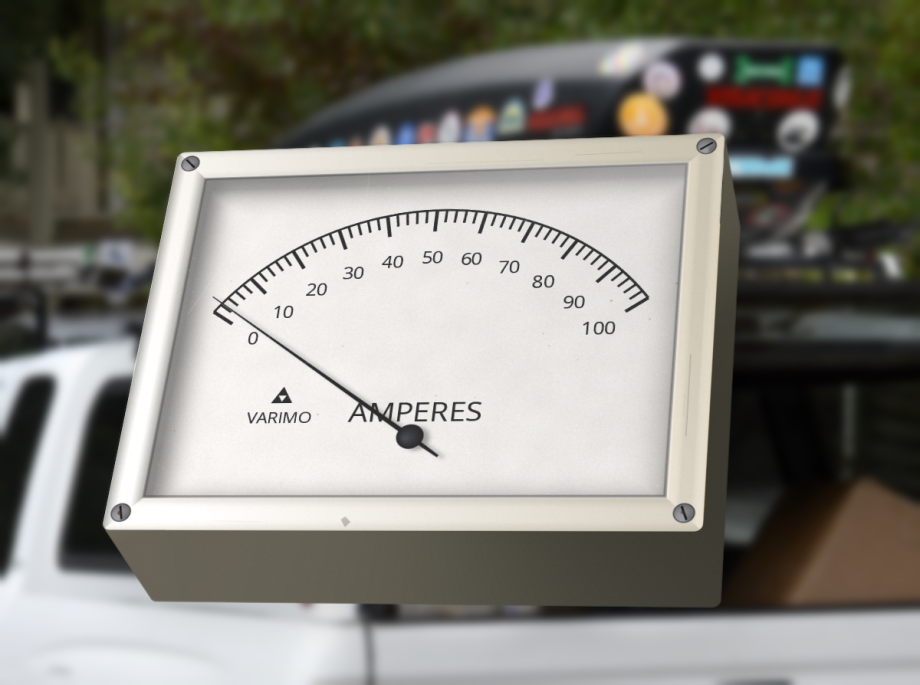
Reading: **2** A
